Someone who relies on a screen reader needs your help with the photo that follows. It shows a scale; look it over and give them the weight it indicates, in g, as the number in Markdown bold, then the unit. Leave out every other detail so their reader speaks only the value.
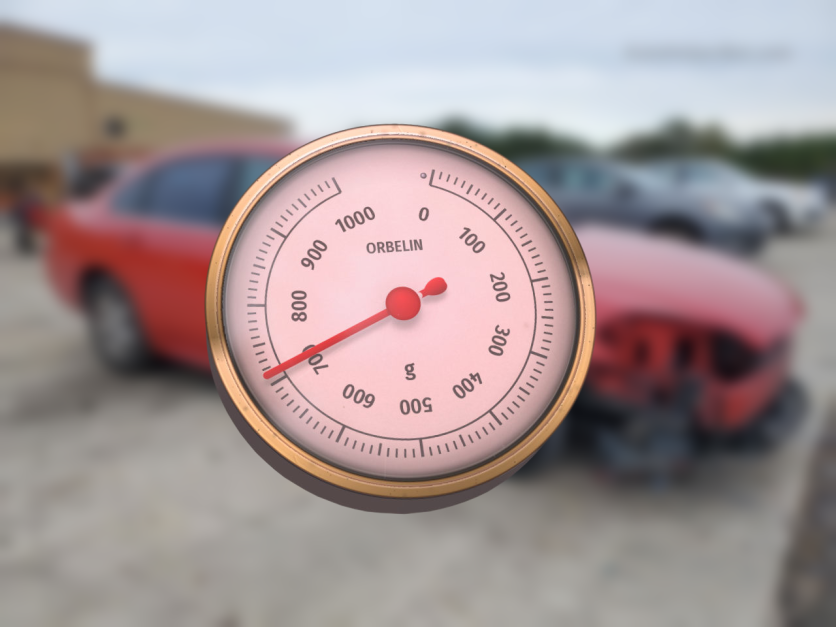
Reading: **710** g
